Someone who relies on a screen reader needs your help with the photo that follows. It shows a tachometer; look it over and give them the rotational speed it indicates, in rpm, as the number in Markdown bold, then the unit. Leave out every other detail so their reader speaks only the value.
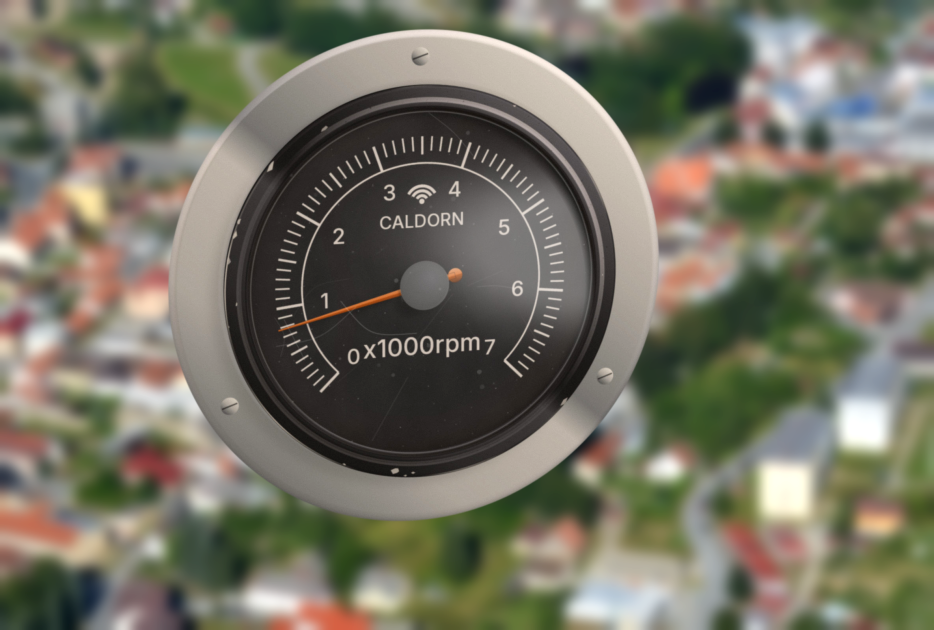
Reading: **800** rpm
